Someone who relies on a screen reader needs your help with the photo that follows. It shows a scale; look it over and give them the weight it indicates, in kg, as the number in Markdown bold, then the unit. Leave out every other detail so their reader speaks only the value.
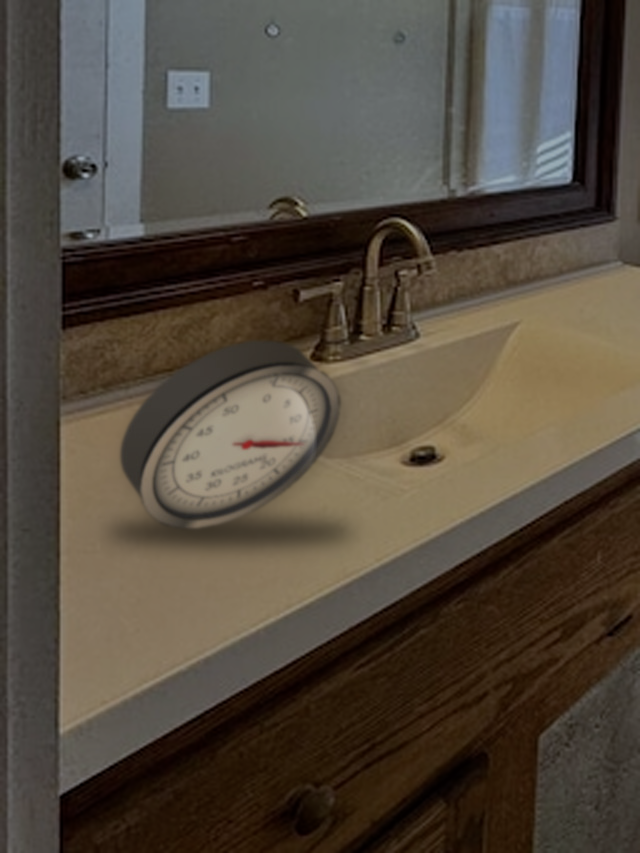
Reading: **15** kg
